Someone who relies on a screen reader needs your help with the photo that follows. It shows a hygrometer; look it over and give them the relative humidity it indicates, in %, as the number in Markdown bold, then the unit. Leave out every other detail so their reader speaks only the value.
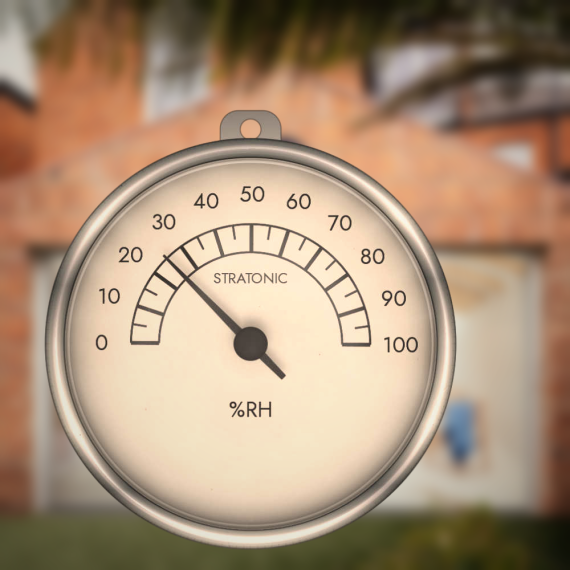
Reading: **25** %
